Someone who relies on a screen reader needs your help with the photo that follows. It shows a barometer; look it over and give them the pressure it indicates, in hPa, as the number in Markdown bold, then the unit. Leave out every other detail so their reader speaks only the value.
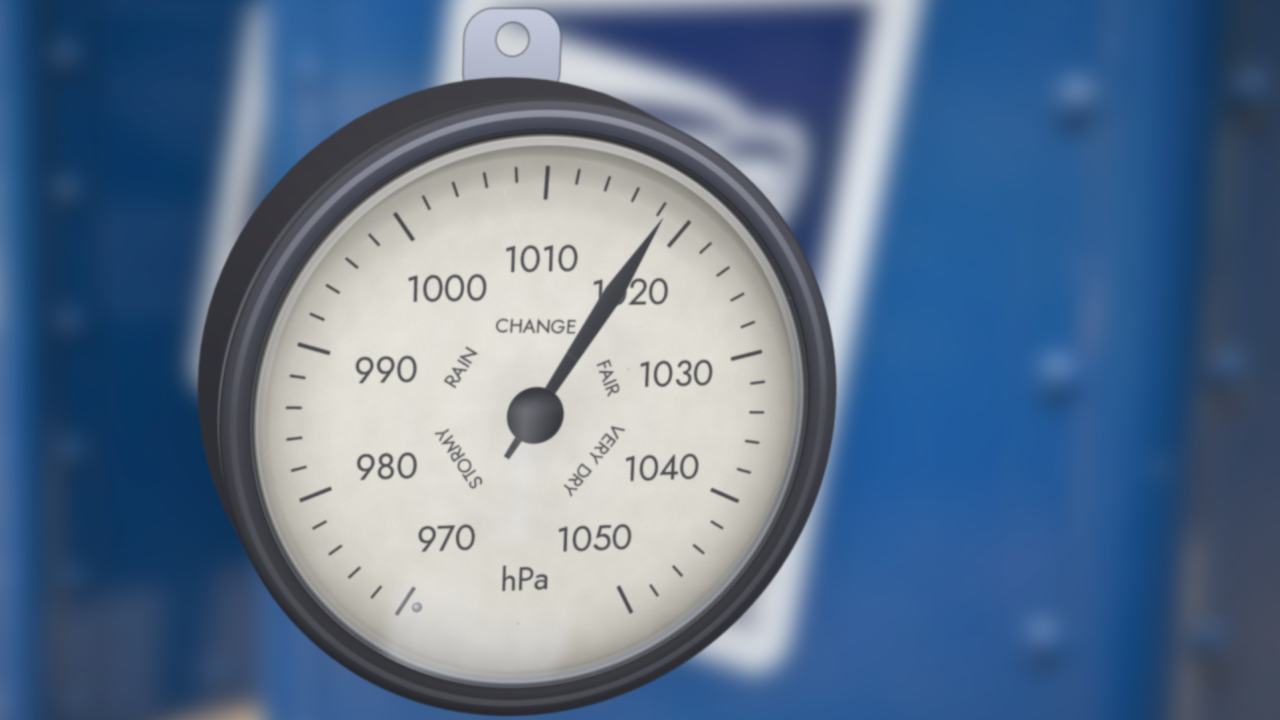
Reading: **1018** hPa
